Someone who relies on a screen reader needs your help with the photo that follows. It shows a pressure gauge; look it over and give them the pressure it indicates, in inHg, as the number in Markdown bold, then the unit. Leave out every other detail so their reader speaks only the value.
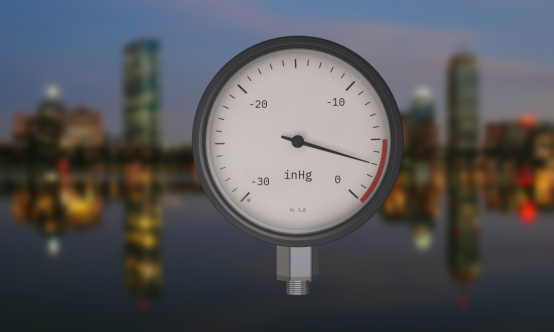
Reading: **-3** inHg
